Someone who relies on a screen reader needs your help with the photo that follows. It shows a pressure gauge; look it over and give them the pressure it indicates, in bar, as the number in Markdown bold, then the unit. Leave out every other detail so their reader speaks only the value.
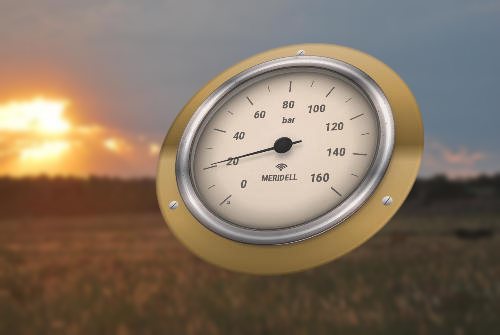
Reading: **20** bar
